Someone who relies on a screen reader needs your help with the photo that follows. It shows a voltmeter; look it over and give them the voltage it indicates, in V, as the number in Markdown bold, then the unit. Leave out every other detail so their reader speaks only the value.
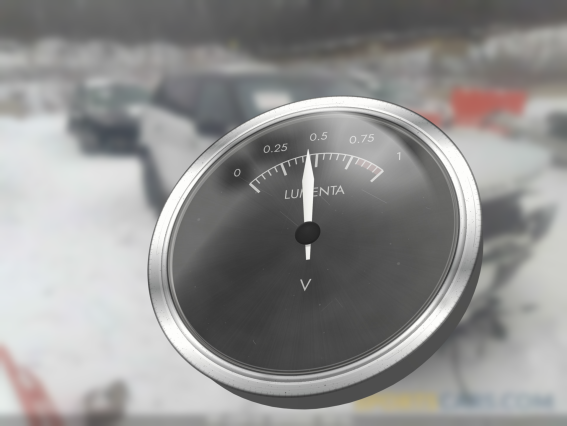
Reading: **0.45** V
